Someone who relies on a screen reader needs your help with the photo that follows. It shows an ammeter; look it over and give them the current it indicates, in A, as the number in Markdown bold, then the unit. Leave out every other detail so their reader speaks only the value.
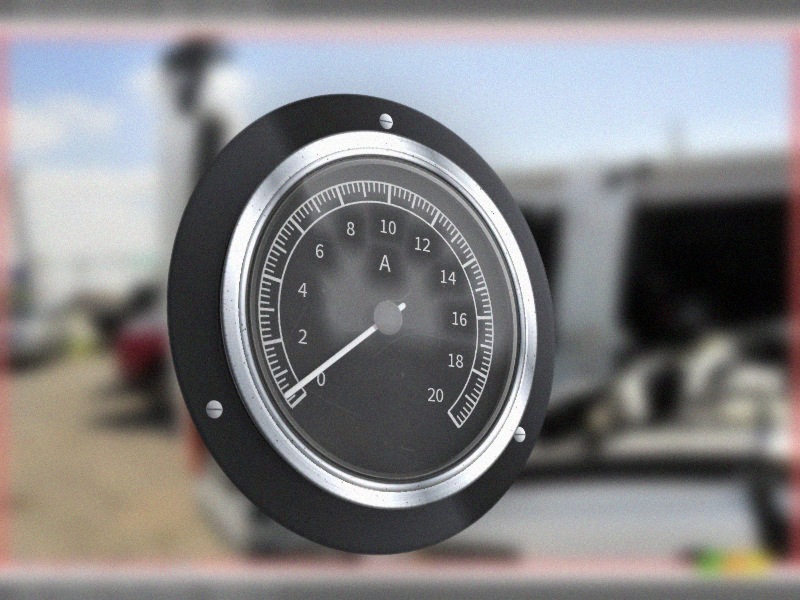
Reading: **0.4** A
